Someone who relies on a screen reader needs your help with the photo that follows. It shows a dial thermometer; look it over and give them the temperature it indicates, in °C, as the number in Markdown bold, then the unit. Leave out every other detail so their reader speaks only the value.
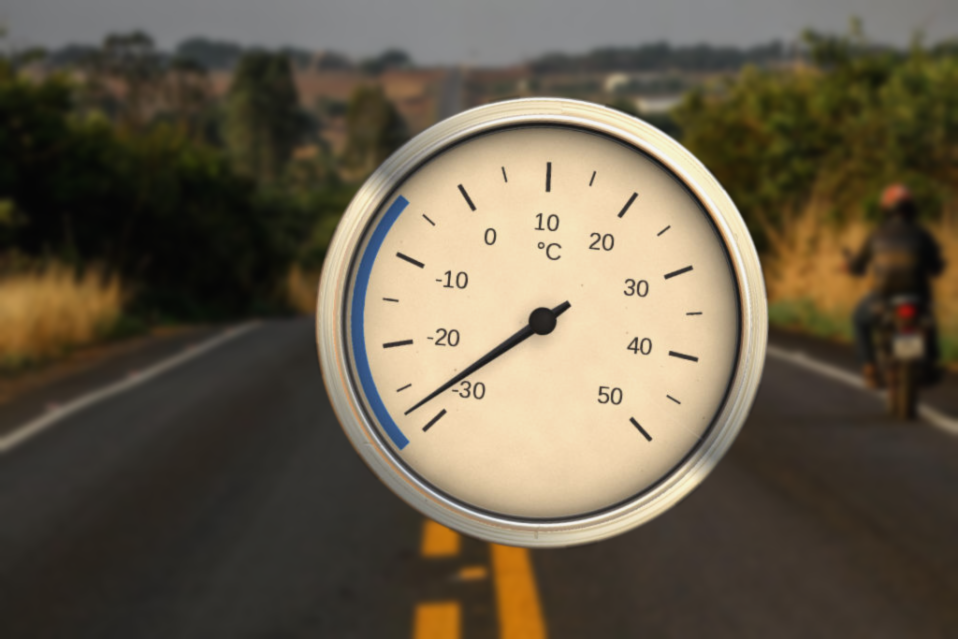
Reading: **-27.5** °C
